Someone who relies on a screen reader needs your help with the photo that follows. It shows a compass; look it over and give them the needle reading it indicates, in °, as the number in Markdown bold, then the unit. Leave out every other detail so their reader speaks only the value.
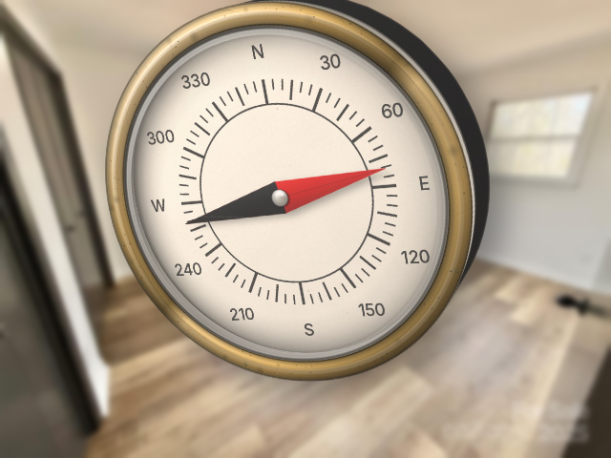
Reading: **80** °
